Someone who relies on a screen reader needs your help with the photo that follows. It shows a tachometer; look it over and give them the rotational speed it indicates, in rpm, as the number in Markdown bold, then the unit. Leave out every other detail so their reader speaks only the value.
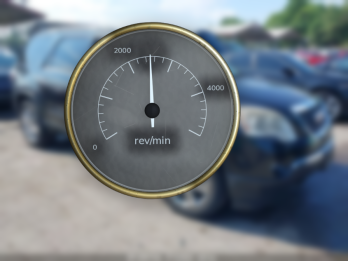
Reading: **2500** rpm
